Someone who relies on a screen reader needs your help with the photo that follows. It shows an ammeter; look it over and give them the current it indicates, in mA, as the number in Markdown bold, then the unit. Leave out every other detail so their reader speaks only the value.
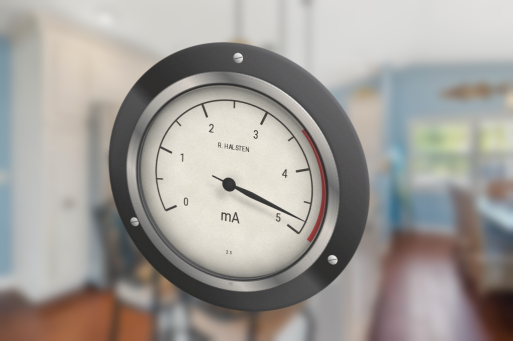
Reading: **4.75** mA
